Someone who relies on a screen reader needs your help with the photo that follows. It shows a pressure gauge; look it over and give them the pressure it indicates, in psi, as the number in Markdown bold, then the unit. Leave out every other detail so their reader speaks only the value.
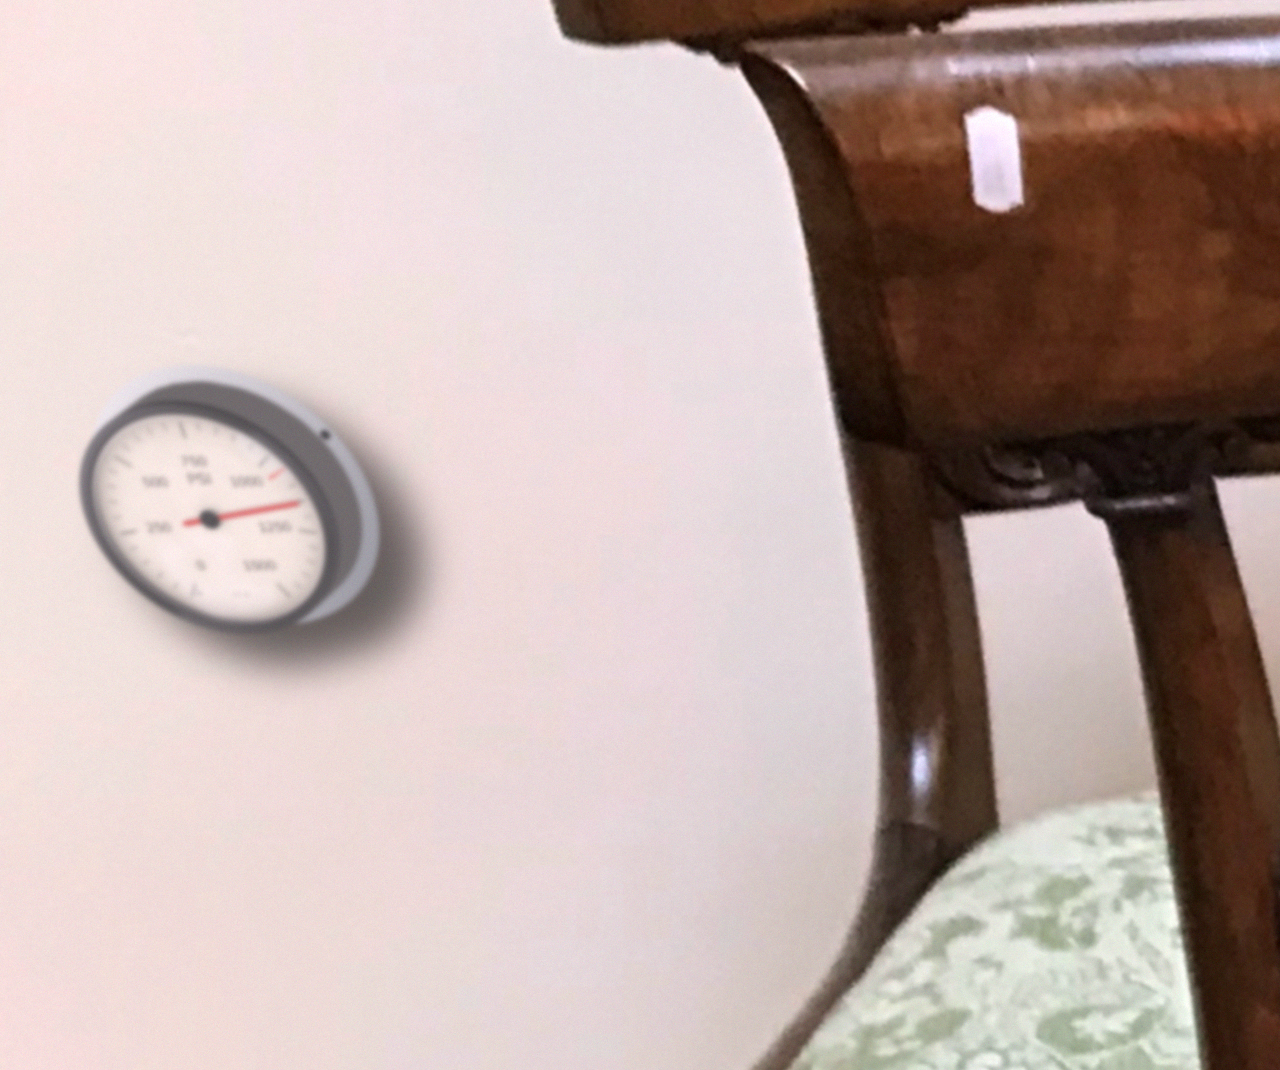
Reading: **1150** psi
